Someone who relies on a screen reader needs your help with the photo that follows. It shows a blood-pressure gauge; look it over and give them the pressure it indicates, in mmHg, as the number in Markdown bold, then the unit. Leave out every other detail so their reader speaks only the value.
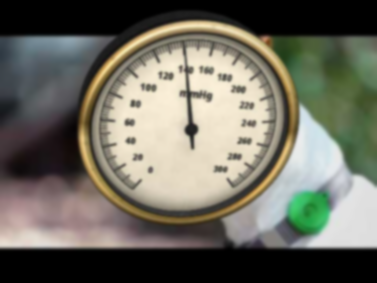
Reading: **140** mmHg
